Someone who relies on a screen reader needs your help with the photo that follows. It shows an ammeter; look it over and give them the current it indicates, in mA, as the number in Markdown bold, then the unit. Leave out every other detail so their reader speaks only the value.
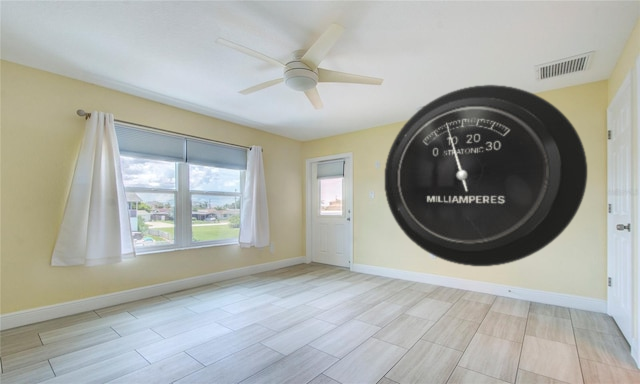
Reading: **10** mA
